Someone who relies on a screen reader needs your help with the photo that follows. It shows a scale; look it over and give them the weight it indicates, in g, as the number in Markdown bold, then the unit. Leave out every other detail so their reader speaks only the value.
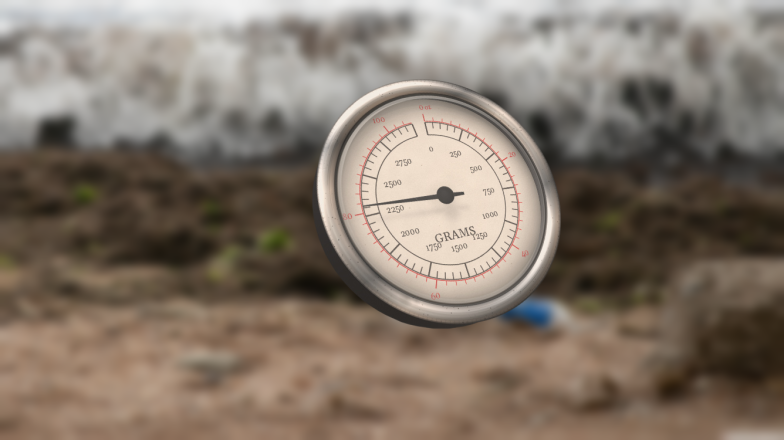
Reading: **2300** g
